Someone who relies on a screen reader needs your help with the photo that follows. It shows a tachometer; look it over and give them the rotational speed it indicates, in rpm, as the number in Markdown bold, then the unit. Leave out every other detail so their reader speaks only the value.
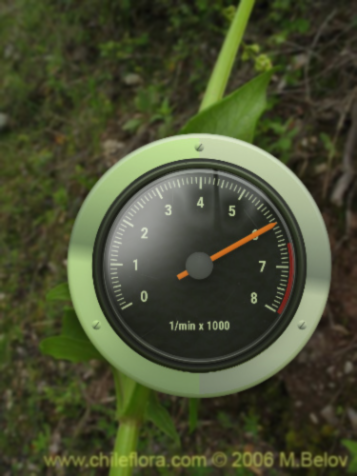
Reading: **6000** rpm
